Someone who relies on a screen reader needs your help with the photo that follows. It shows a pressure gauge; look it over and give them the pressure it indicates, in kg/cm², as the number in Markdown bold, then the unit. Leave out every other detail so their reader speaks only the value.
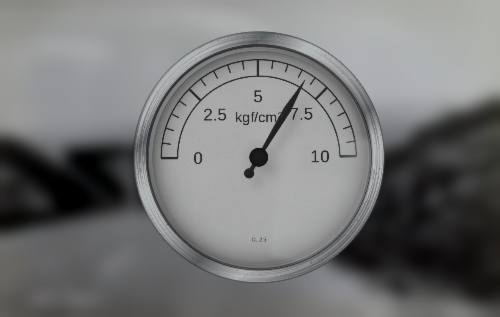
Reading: **6.75** kg/cm²
